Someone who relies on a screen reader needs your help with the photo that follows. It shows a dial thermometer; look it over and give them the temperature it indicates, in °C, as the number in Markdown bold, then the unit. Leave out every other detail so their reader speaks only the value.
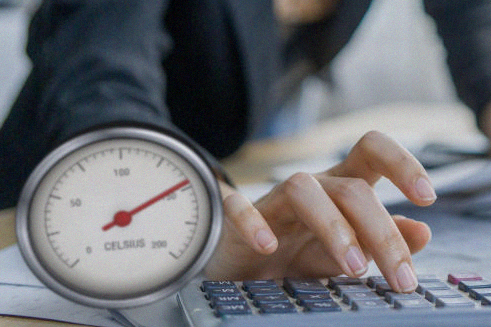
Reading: **145** °C
